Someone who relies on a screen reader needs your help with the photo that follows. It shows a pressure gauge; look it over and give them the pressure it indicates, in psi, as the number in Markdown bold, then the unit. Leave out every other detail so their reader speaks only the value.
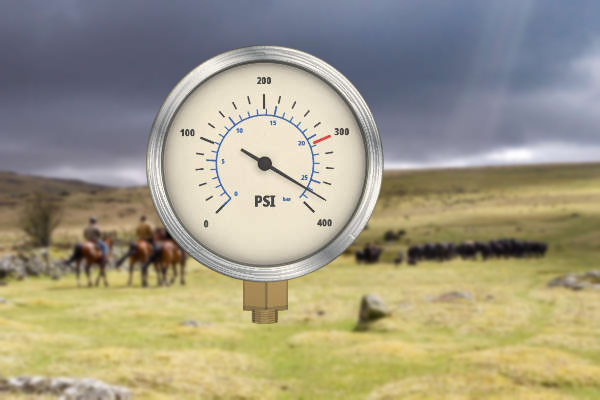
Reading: **380** psi
